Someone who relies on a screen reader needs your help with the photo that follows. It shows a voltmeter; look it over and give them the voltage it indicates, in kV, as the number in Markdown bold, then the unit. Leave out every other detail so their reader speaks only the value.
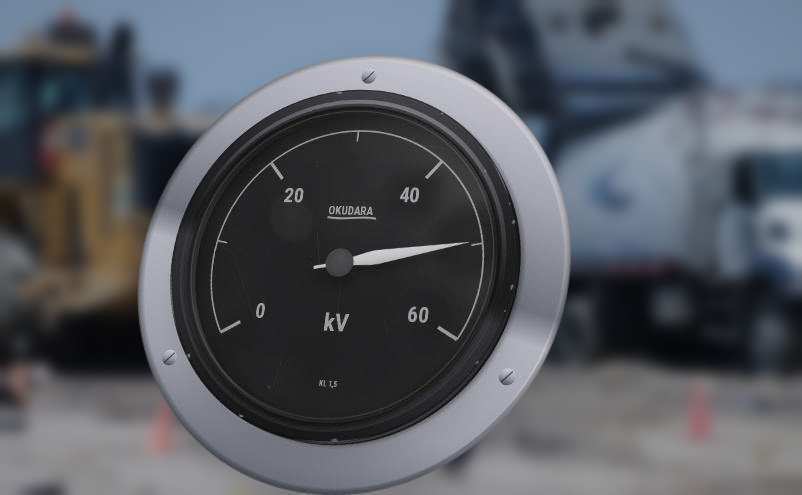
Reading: **50** kV
